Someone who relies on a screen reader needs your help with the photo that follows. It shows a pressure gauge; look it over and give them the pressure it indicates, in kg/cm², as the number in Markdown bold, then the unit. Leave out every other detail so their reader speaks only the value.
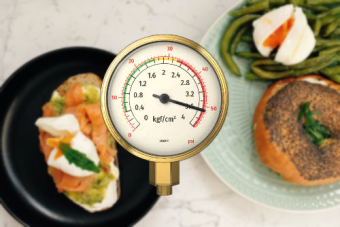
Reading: **3.6** kg/cm²
